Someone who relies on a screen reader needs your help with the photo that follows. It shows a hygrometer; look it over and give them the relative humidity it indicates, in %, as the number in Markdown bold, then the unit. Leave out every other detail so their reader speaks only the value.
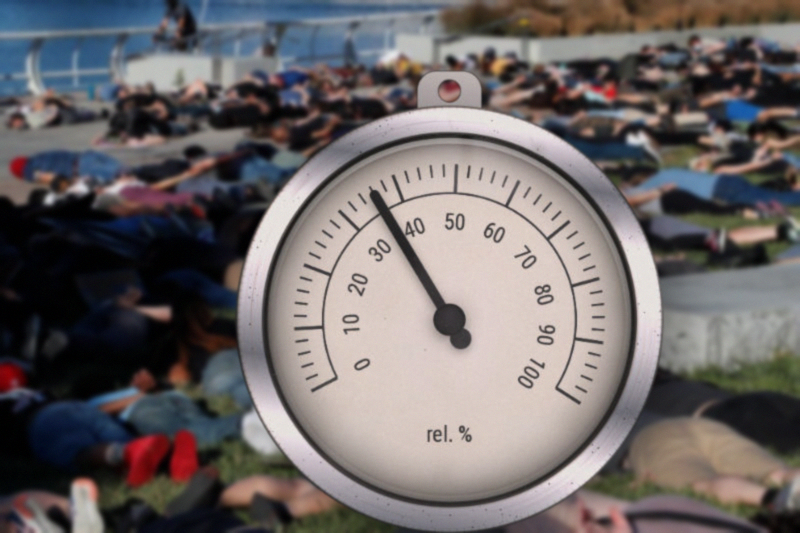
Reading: **36** %
